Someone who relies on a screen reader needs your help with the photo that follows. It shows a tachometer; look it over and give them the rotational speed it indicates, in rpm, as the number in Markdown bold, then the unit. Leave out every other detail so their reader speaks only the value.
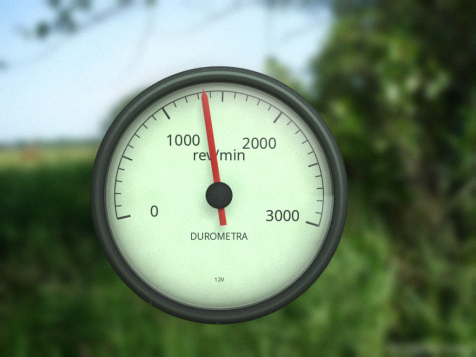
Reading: **1350** rpm
